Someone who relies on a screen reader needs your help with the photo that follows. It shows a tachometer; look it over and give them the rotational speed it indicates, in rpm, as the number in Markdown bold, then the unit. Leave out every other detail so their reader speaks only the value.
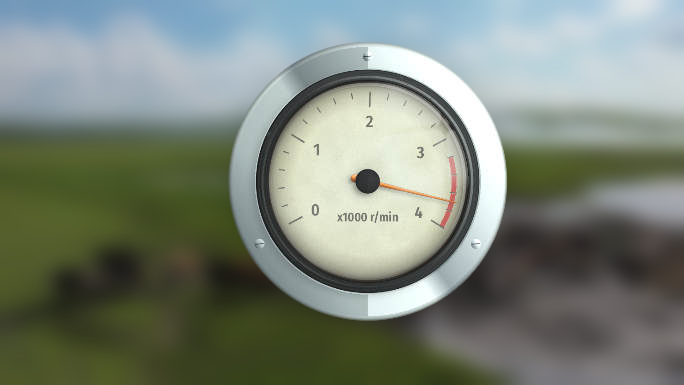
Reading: **3700** rpm
